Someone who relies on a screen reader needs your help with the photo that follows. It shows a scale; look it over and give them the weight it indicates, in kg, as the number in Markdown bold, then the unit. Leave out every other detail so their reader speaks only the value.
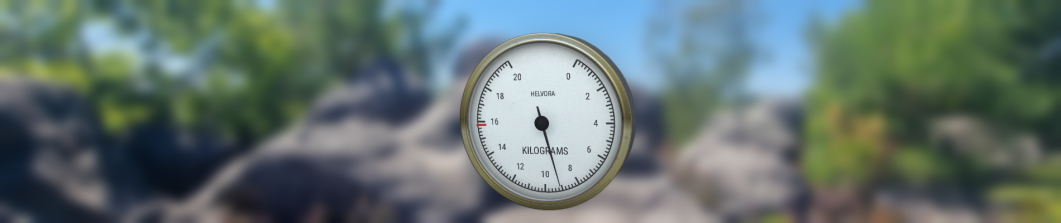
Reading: **9** kg
